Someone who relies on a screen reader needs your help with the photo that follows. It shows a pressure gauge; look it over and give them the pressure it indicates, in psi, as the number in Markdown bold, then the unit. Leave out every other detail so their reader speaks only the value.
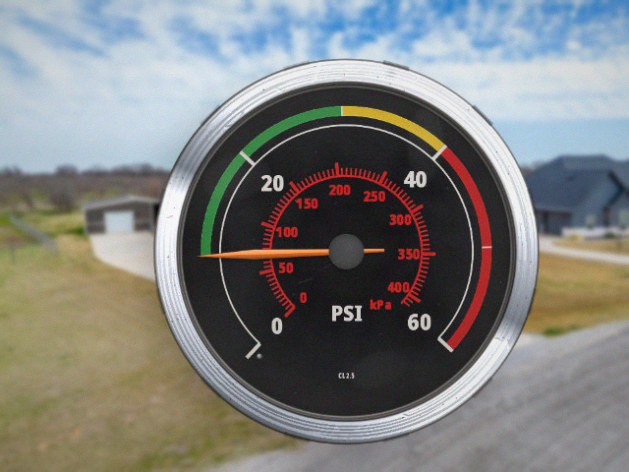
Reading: **10** psi
